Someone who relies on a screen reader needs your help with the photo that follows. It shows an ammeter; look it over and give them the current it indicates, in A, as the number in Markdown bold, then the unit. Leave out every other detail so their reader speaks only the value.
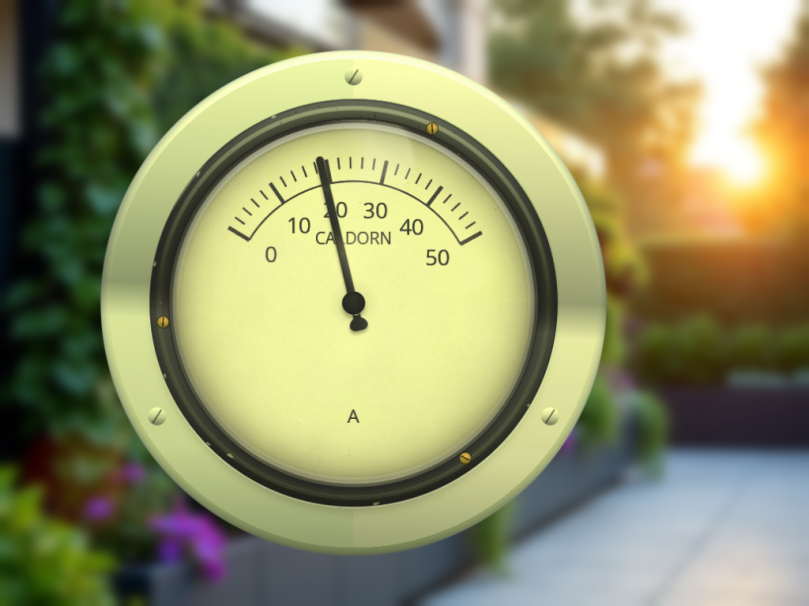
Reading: **19** A
